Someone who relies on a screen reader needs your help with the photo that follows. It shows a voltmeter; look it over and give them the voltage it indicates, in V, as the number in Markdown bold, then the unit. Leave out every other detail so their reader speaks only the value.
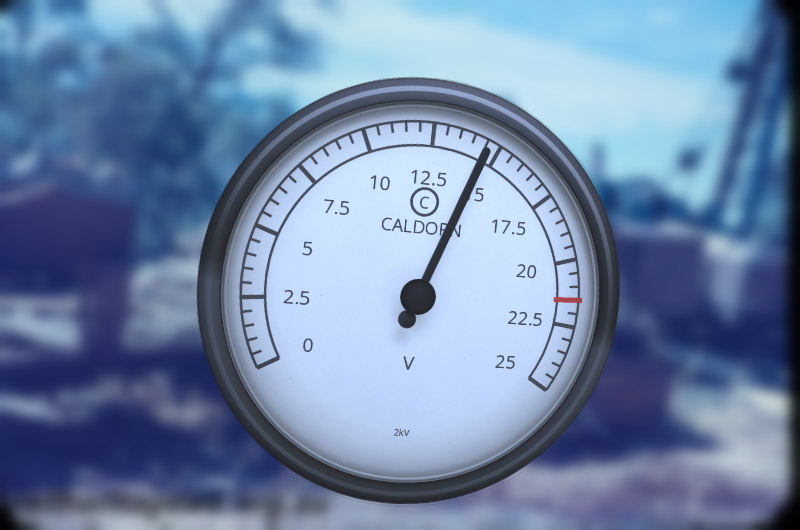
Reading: **14.5** V
